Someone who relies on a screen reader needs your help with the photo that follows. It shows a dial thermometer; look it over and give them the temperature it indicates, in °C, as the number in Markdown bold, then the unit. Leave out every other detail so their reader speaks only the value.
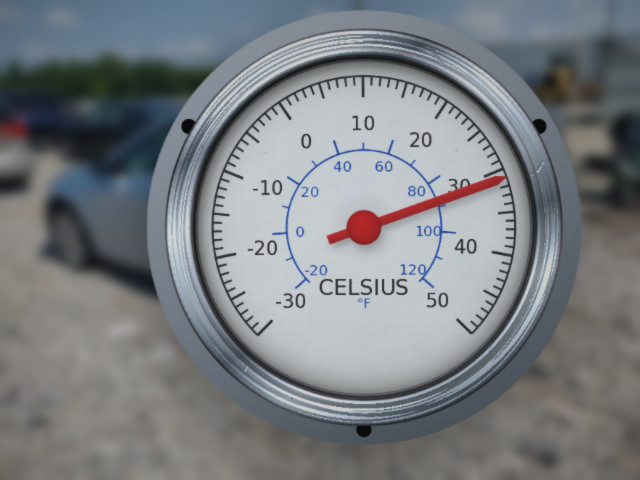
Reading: **31** °C
